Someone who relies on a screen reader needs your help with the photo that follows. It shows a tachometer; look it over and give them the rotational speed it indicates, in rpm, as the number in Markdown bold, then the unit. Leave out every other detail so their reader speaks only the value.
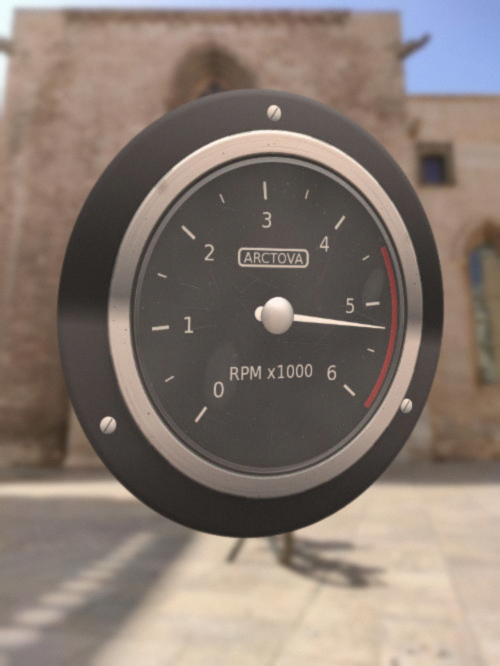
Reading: **5250** rpm
